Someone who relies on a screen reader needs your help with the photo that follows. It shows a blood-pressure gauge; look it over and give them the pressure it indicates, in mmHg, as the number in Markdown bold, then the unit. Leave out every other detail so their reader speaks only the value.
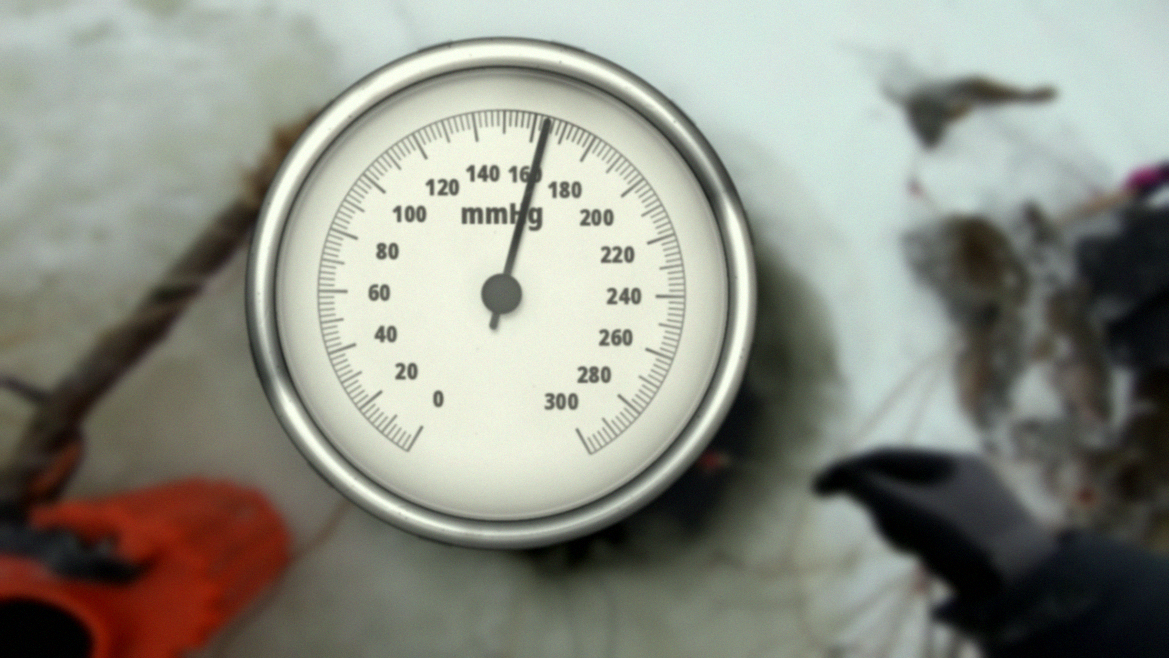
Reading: **164** mmHg
